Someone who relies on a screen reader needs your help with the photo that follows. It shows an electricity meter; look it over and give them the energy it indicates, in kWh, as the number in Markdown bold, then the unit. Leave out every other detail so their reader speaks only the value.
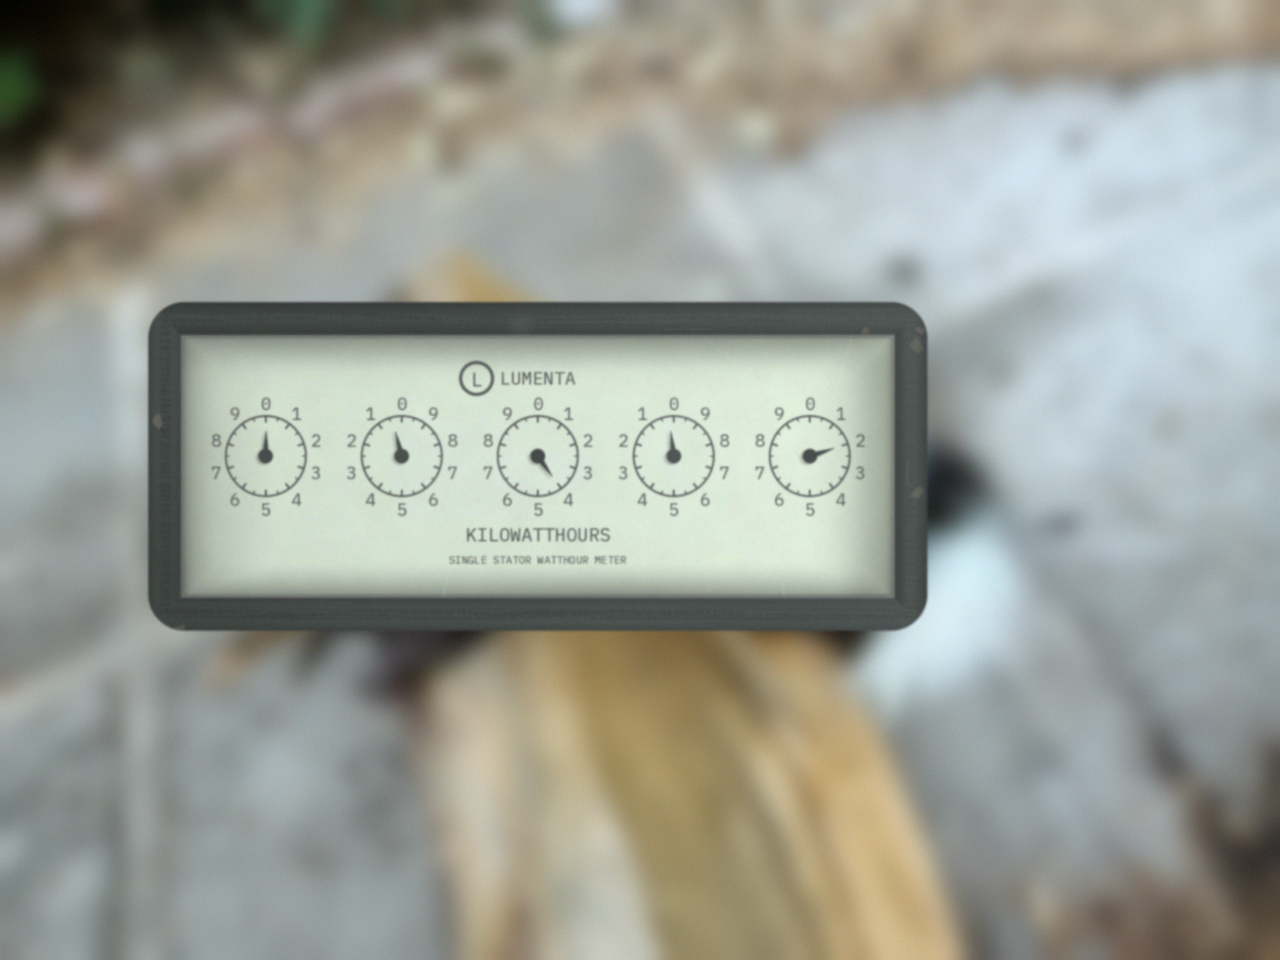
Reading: **402** kWh
